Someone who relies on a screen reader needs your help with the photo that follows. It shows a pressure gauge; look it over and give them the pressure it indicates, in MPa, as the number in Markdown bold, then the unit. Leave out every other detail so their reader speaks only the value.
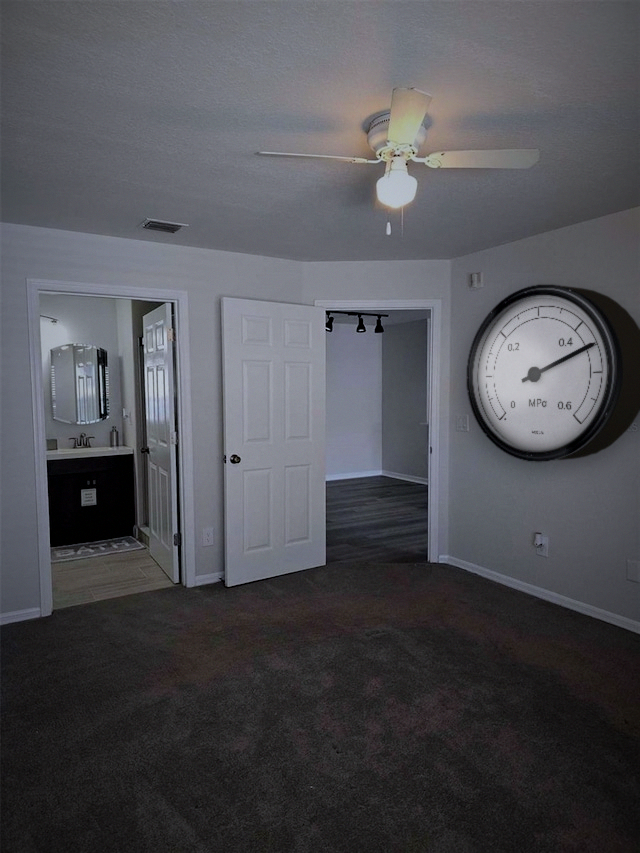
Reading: **0.45** MPa
